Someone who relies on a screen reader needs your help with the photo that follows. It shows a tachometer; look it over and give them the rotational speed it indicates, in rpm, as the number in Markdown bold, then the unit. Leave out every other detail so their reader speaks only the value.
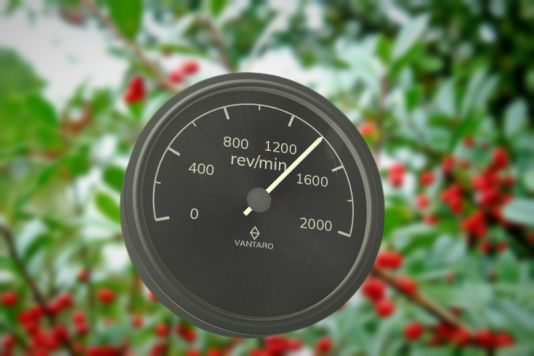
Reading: **1400** rpm
